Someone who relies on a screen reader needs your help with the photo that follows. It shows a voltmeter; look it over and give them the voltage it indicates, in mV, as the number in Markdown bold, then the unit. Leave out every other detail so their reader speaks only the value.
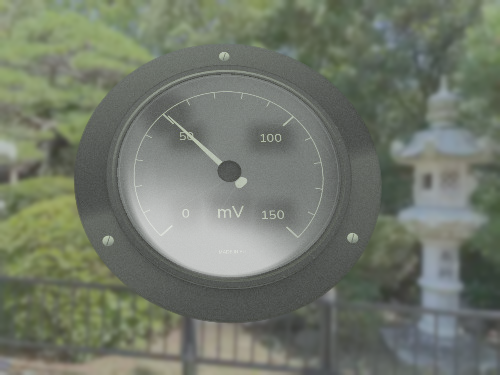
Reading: **50** mV
